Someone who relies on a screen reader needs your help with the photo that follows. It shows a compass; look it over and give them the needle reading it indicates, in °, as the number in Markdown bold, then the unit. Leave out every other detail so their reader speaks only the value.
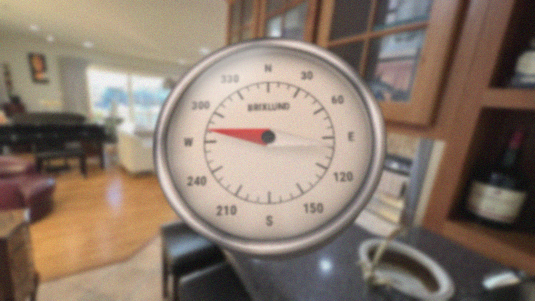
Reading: **280** °
